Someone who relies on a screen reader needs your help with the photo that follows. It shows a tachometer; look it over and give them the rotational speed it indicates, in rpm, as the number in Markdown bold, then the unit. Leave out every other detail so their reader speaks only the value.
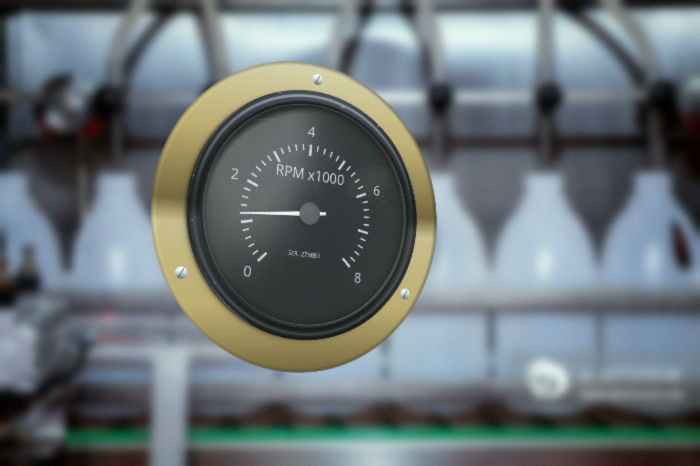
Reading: **1200** rpm
